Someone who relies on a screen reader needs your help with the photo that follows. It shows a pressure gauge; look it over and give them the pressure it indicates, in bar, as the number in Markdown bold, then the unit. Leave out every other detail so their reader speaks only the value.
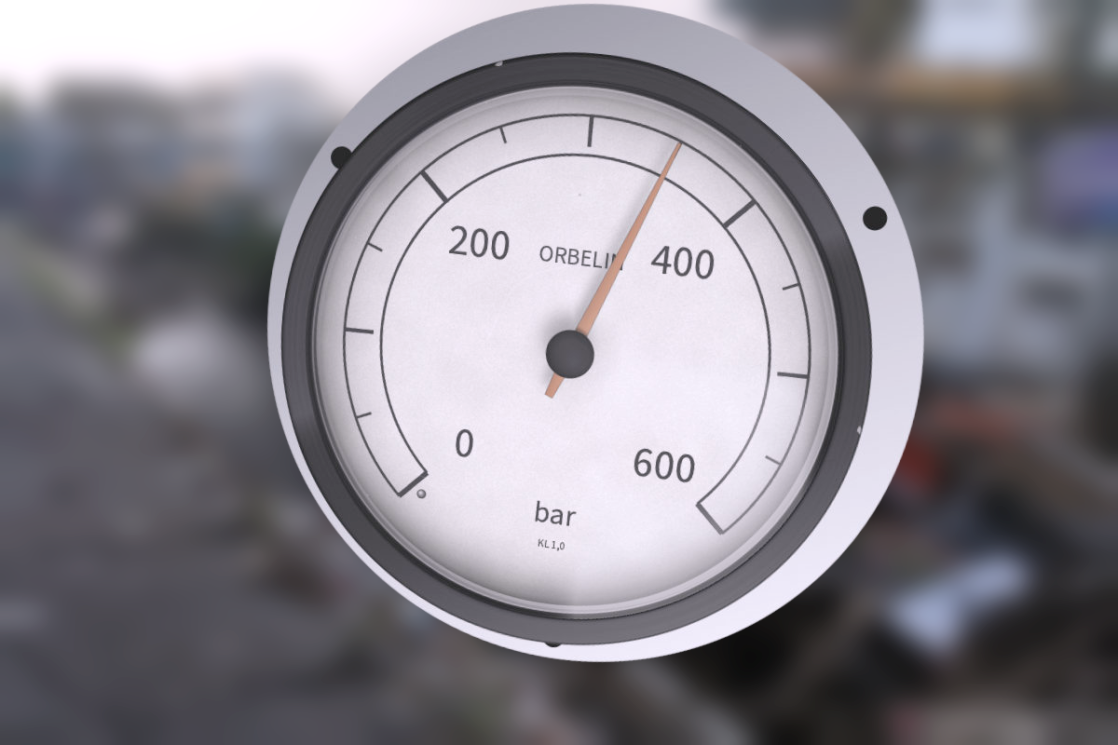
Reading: **350** bar
